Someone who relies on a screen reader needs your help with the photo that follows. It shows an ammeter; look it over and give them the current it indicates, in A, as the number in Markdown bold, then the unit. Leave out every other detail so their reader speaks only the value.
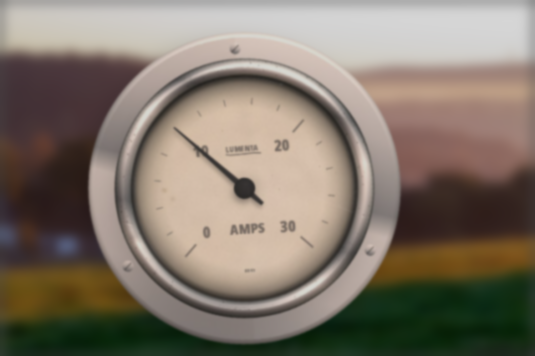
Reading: **10** A
